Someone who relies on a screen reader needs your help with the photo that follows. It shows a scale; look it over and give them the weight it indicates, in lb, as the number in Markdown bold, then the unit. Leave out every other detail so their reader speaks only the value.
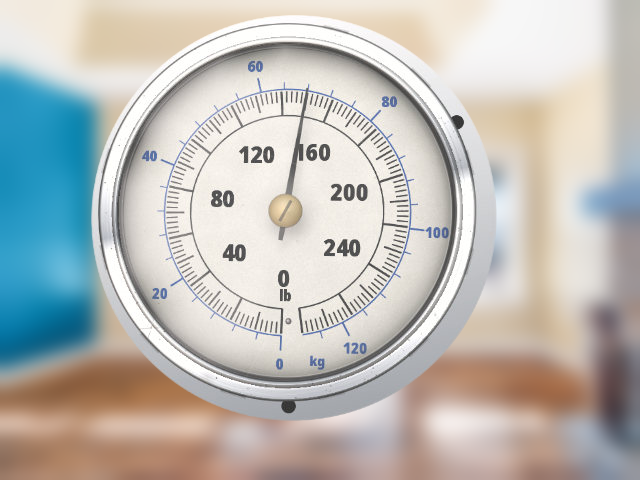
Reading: **150** lb
